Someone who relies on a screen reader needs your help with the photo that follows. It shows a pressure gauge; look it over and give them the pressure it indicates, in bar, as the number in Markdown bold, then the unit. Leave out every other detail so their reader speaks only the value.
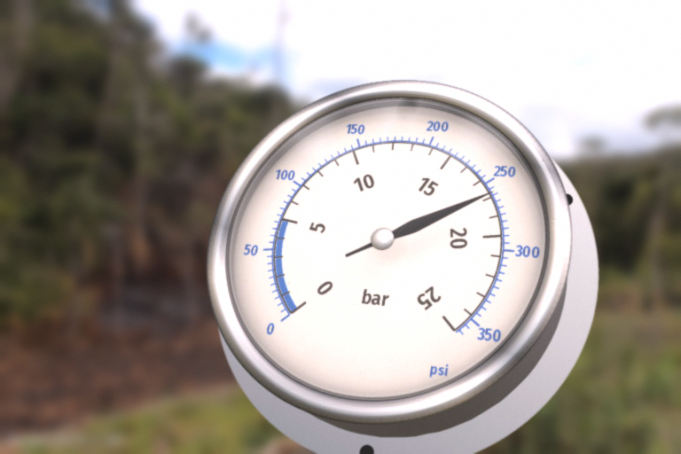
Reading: **18** bar
